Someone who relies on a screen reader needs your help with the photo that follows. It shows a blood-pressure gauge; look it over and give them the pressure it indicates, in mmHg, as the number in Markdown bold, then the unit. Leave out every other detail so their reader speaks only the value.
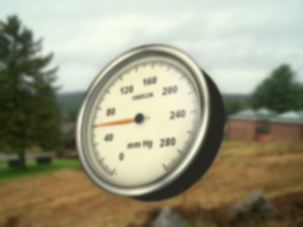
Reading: **60** mmHg
